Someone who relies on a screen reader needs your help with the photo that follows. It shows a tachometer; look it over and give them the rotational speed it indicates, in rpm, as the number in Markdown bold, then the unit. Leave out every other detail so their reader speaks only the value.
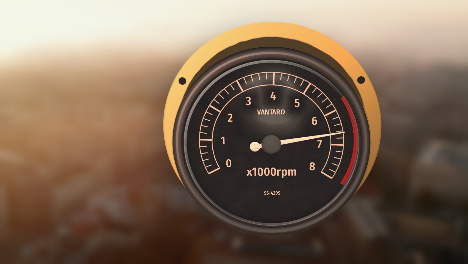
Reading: **6600** rpm
